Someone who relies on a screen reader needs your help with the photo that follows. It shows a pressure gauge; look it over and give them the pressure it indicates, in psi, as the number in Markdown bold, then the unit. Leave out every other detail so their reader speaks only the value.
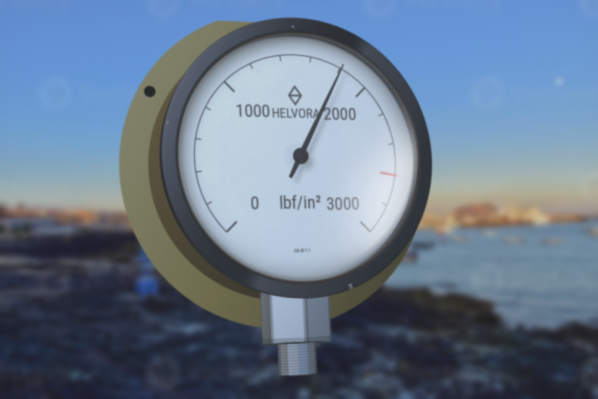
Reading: **1800** psi
